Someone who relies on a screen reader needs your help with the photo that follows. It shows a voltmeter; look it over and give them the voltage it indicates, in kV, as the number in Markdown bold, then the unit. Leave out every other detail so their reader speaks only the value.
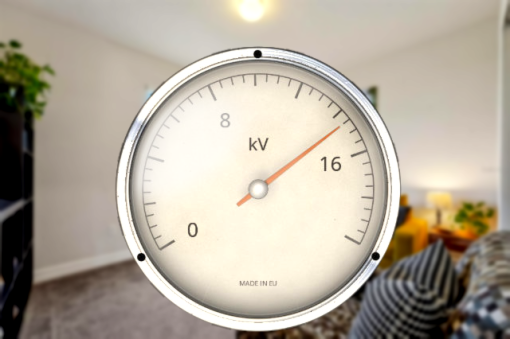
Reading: **14.5** kV
